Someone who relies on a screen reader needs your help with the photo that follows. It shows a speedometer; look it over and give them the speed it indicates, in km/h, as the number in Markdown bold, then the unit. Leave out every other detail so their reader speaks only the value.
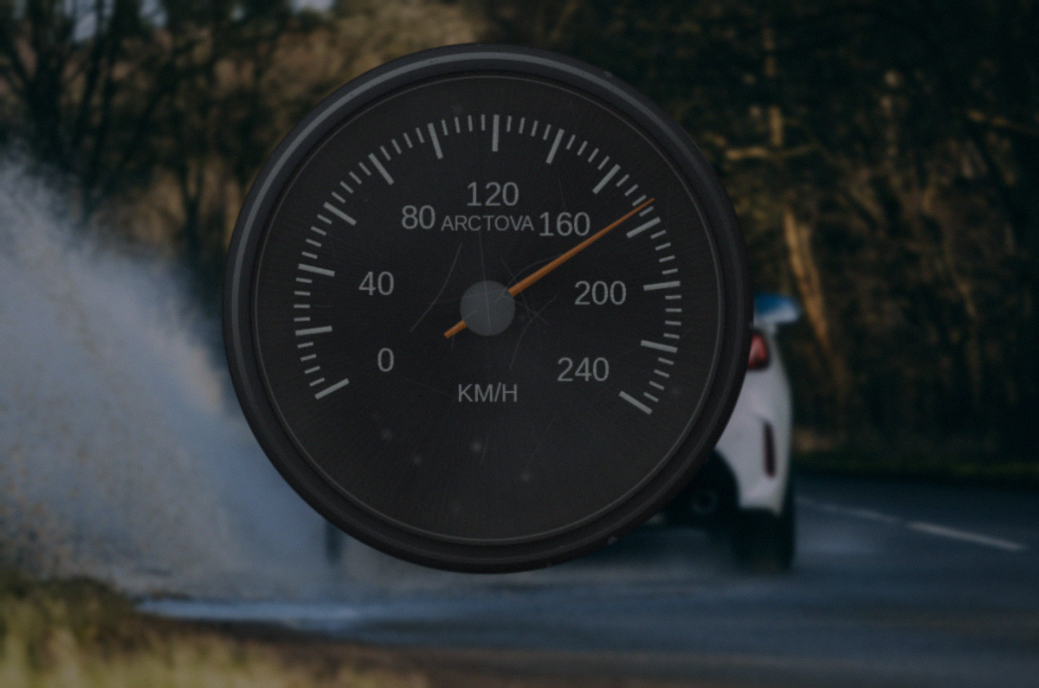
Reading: **174** km/h
